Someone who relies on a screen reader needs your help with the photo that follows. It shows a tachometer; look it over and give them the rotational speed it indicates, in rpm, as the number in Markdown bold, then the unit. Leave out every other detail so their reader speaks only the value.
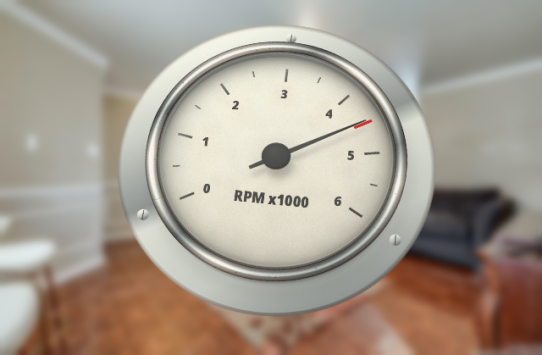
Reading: **4500** rpm
